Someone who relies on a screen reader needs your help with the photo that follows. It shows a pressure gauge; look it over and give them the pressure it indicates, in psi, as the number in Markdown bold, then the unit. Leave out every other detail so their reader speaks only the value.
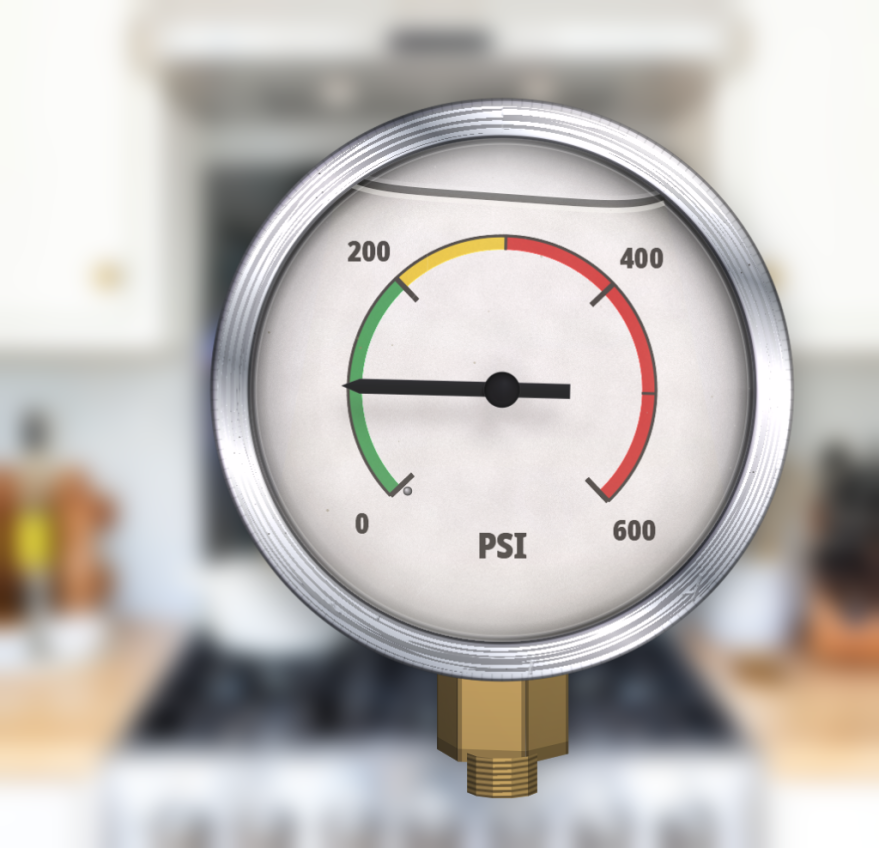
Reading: **100** psi
